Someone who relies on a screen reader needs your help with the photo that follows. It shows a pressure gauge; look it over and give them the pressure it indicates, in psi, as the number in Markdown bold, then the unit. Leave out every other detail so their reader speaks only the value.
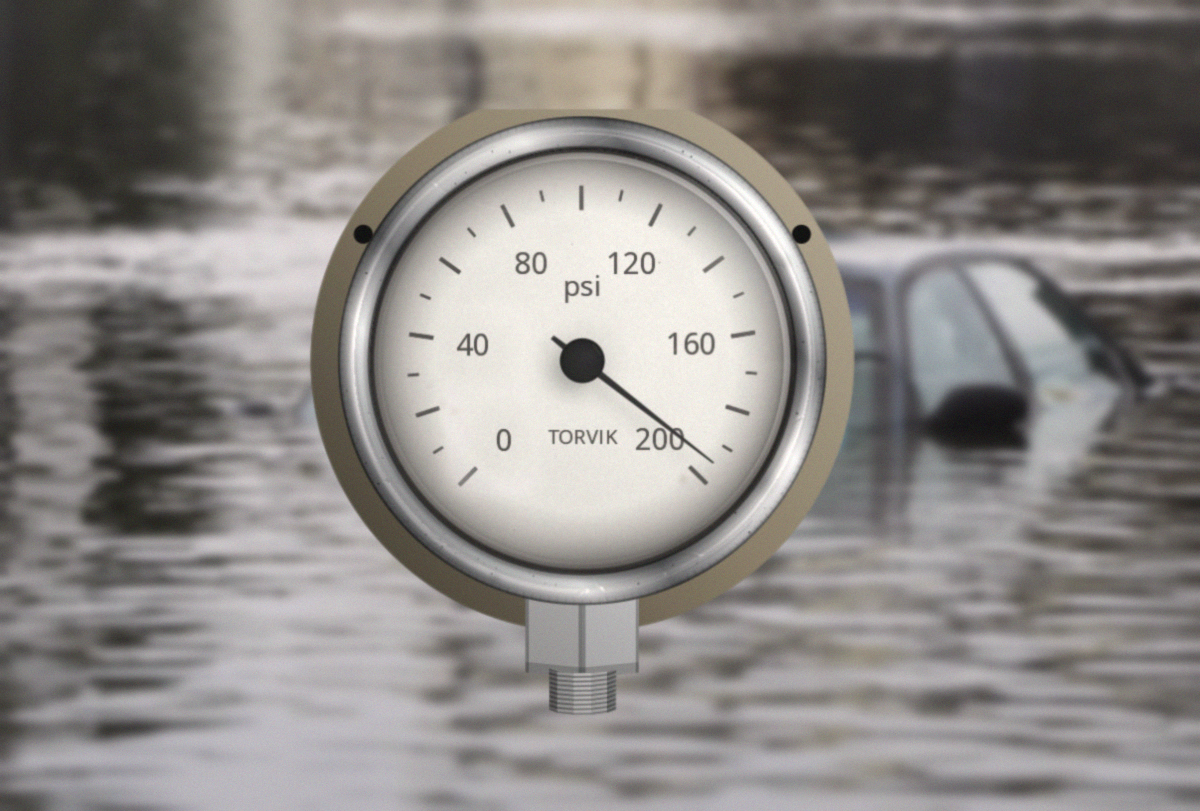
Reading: **195** psi
